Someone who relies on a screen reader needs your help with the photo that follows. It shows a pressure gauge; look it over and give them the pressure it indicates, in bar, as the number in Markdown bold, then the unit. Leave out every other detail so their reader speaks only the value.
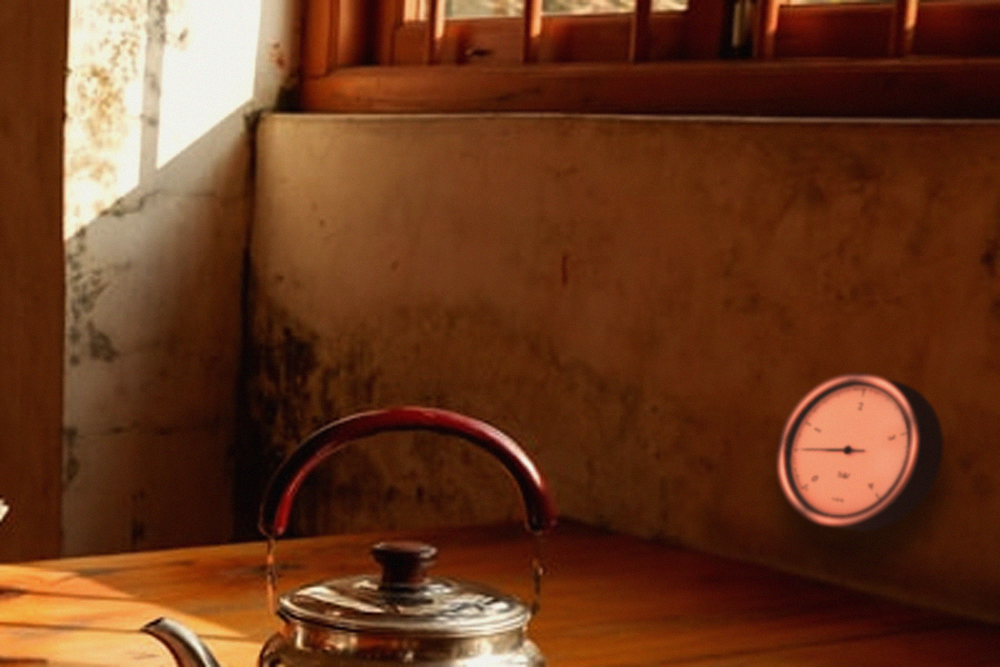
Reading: **0.6** bar
